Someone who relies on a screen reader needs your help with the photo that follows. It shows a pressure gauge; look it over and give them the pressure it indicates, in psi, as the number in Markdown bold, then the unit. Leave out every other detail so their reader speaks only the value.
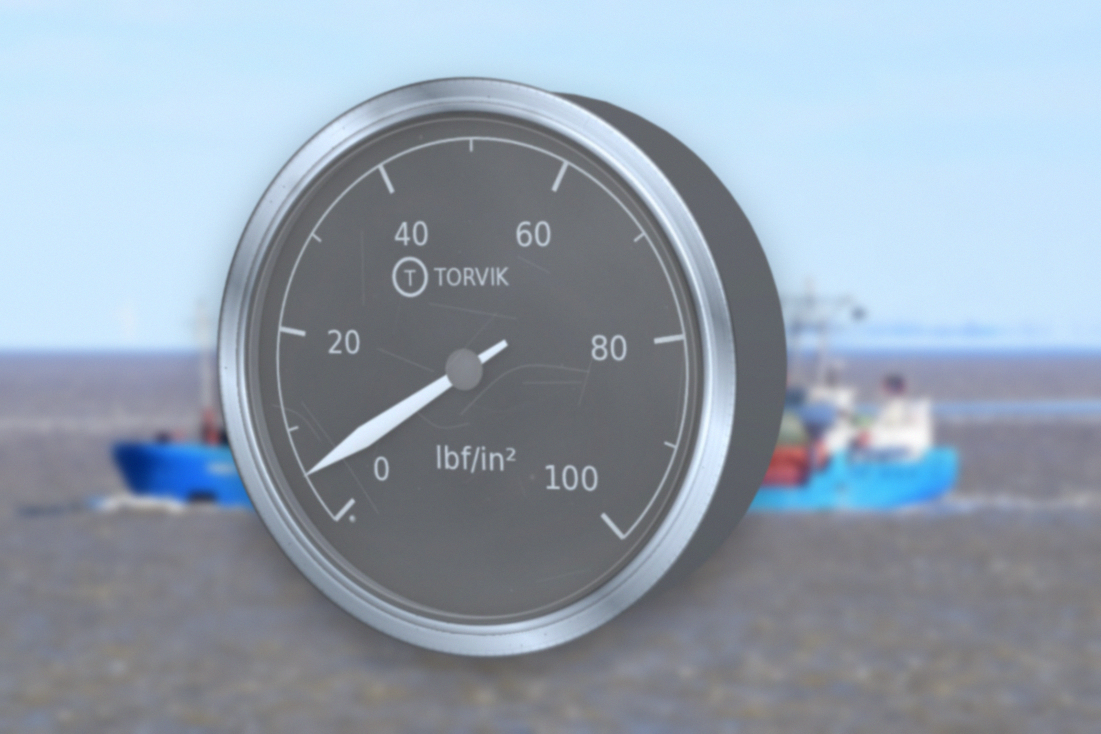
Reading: **5** psi
